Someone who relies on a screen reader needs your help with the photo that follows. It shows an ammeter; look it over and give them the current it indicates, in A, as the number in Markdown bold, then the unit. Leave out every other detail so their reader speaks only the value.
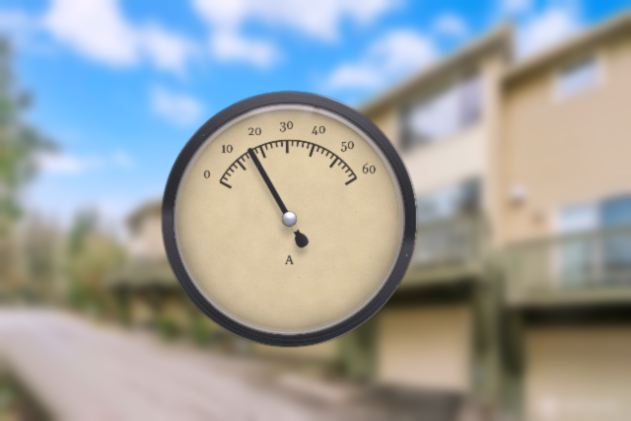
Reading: **16** A
